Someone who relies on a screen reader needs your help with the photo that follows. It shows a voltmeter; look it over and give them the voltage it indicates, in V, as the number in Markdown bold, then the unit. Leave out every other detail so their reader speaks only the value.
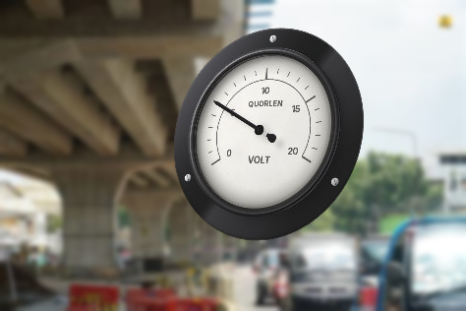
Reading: **5** V
